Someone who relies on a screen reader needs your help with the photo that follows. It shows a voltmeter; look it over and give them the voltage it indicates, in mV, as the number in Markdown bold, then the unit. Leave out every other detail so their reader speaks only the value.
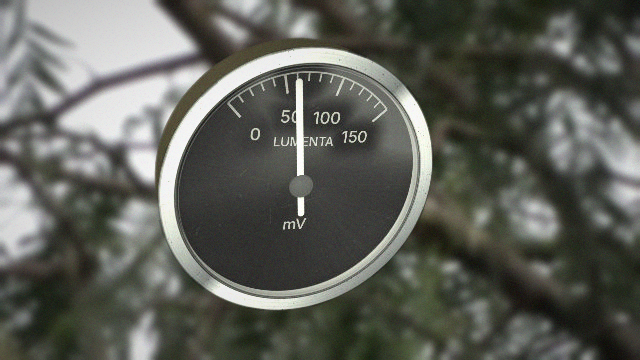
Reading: **60** mV
